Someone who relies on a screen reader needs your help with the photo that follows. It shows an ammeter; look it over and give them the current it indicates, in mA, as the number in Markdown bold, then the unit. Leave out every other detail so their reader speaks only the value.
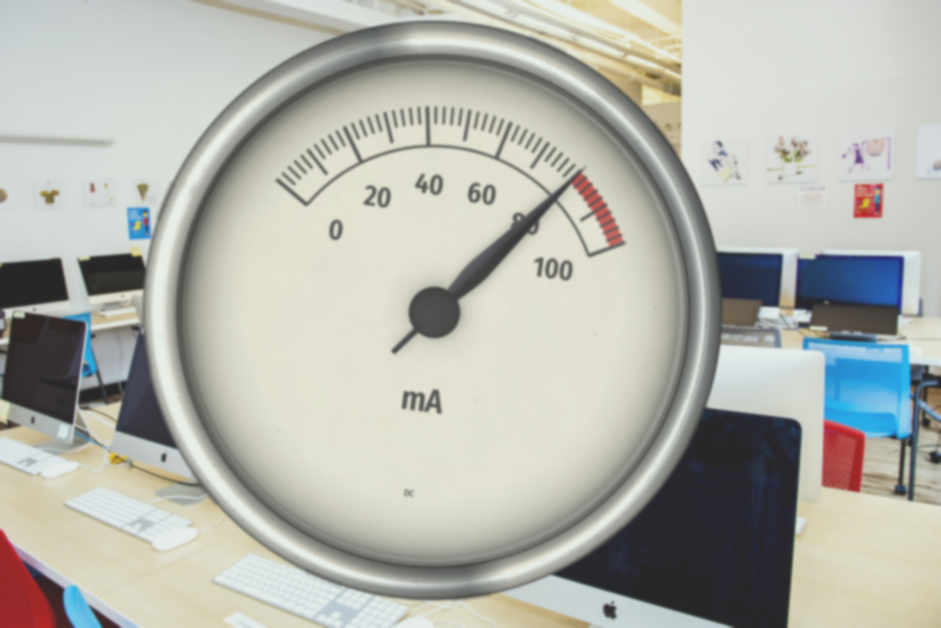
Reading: **80** mA
